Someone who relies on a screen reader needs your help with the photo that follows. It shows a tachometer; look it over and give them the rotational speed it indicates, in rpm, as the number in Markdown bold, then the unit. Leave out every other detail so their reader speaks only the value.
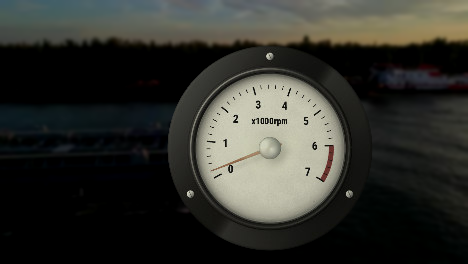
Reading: **200** rpm
